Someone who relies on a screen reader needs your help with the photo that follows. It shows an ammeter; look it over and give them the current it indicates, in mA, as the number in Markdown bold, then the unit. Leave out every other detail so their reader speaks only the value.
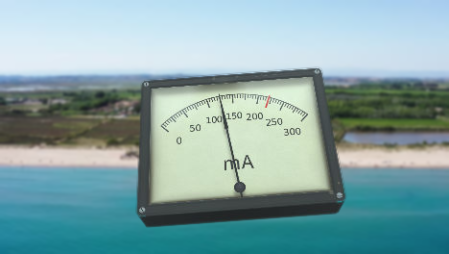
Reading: **125** mA
